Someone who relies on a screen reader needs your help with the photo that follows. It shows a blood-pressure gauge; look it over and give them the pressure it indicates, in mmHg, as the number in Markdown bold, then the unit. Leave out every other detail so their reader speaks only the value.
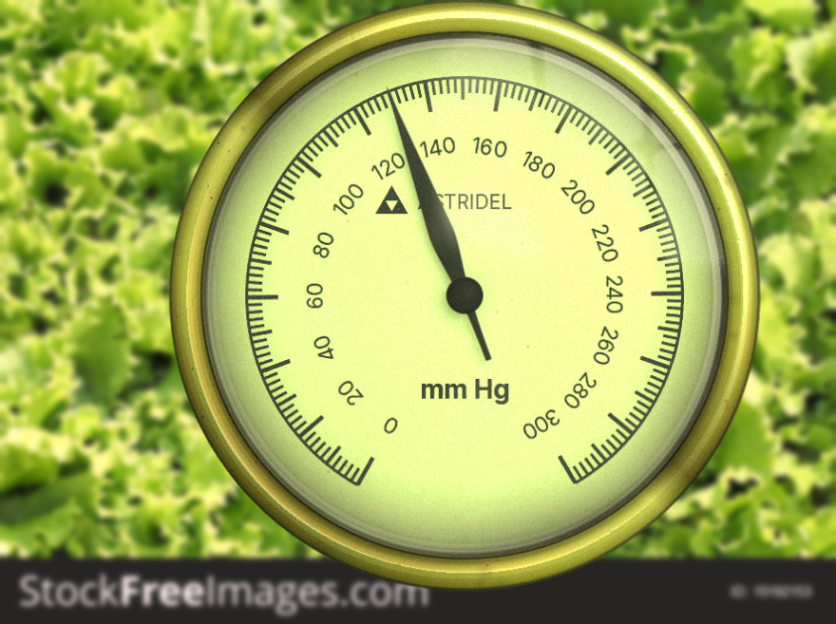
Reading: **130** mmHg
